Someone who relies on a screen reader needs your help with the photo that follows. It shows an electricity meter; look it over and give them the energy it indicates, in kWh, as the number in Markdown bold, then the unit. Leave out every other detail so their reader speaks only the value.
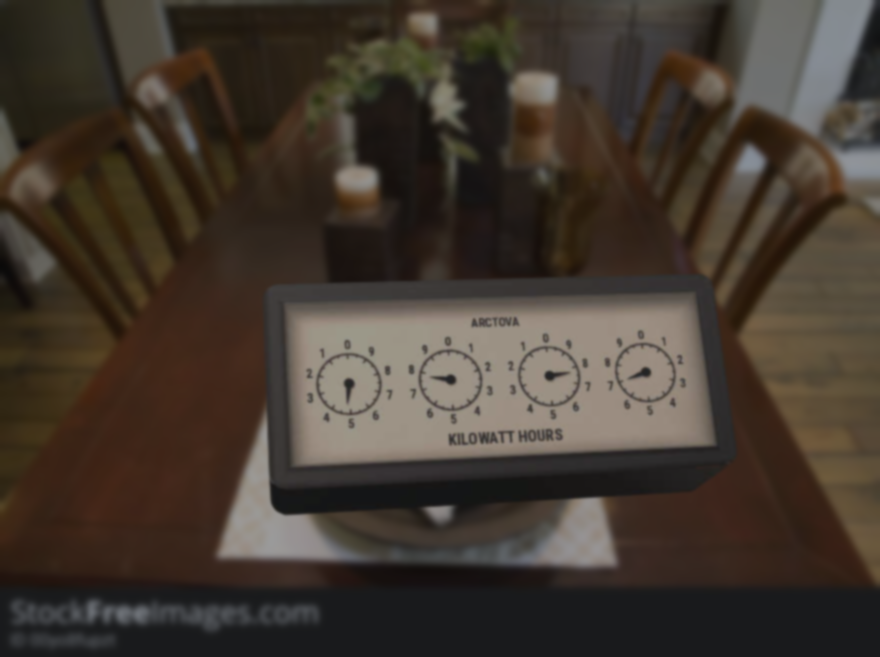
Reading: **4777** kWh
